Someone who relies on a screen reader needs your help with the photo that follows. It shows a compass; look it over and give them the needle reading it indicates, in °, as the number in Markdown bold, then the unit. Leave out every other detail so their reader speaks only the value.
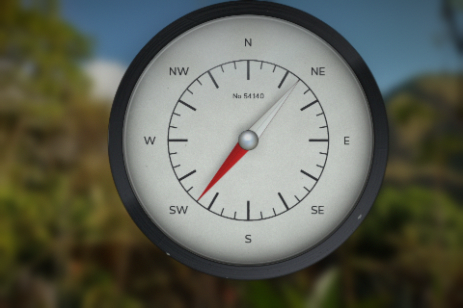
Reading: **220** °
